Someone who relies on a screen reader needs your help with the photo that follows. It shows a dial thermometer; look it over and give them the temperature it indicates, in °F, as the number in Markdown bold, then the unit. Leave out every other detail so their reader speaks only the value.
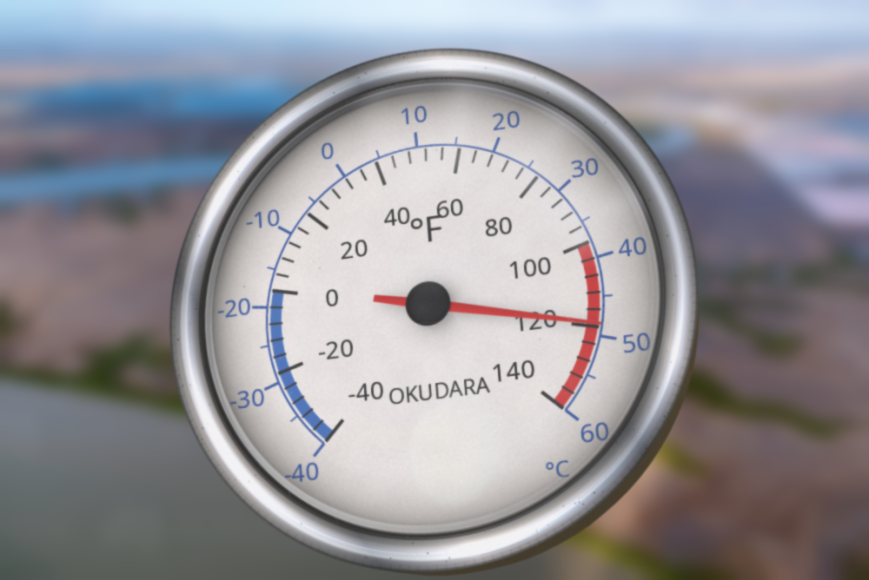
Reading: **120** °F
